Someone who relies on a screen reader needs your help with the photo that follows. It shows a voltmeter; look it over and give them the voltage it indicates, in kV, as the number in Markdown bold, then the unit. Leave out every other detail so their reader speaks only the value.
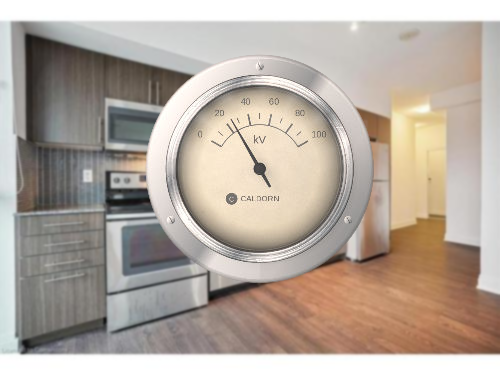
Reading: **25** kV
